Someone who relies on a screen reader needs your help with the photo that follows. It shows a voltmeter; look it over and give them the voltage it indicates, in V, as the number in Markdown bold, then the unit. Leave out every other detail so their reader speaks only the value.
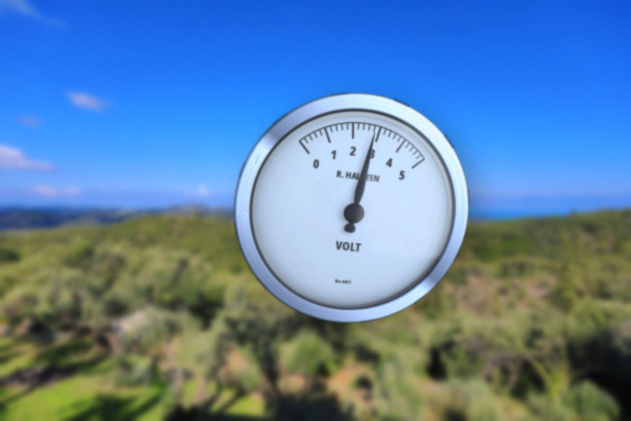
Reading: **2.8** V
